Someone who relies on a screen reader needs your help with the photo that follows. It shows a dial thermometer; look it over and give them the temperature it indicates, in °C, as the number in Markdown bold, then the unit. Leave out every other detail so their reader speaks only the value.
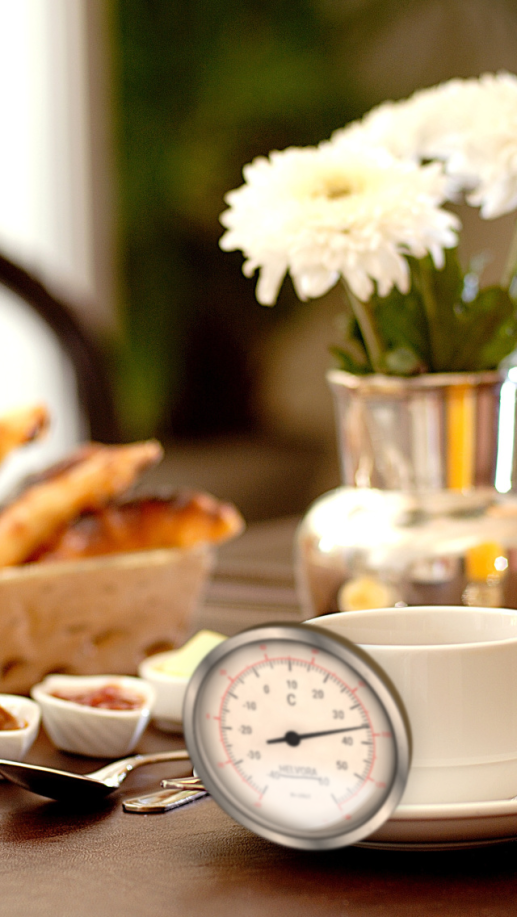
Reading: **35** °C
